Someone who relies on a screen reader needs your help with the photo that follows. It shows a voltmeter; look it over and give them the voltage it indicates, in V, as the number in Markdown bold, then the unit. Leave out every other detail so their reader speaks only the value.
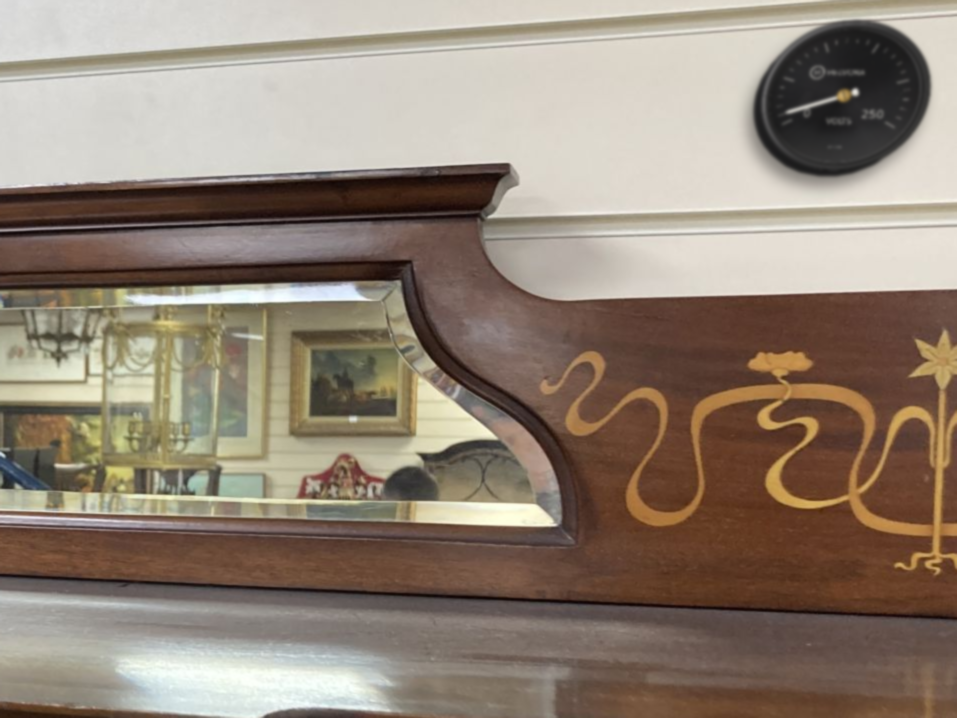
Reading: **10** V
